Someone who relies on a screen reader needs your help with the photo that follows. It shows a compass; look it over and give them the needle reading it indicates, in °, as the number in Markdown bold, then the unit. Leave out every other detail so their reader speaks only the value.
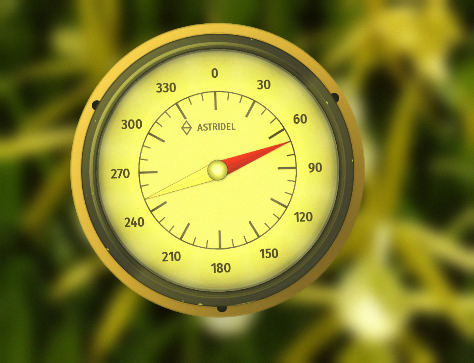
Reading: **70** °
